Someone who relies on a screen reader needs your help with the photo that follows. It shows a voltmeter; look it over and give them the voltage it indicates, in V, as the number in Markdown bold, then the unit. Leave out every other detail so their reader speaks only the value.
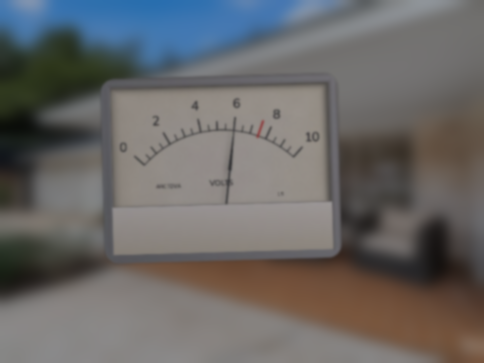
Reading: **6** V
